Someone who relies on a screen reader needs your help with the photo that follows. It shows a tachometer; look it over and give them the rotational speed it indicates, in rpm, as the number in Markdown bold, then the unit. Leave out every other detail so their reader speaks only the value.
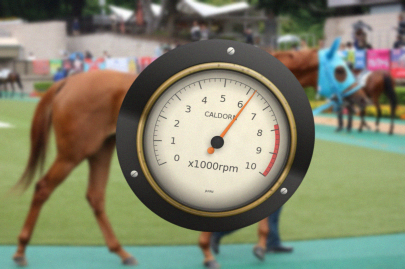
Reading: **6200** rpm
